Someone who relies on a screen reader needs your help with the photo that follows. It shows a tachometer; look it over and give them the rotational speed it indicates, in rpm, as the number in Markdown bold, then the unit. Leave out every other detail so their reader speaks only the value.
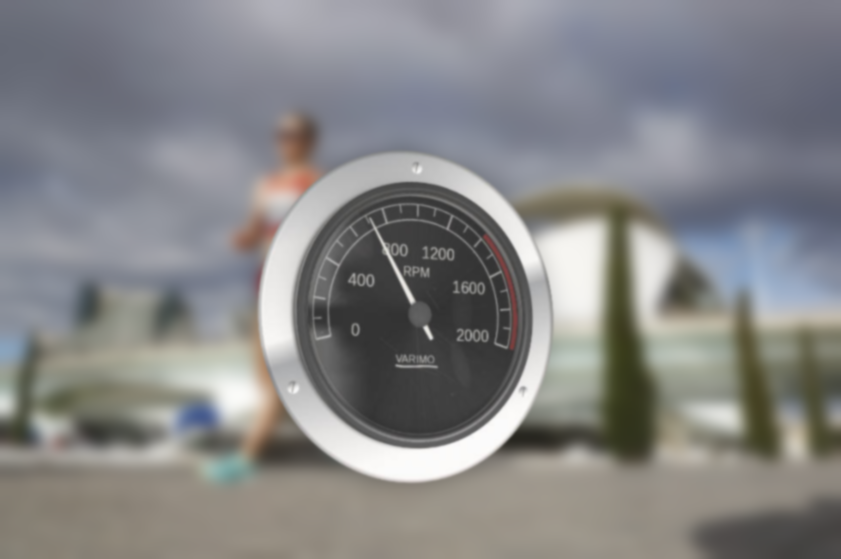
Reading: **700** rpm
